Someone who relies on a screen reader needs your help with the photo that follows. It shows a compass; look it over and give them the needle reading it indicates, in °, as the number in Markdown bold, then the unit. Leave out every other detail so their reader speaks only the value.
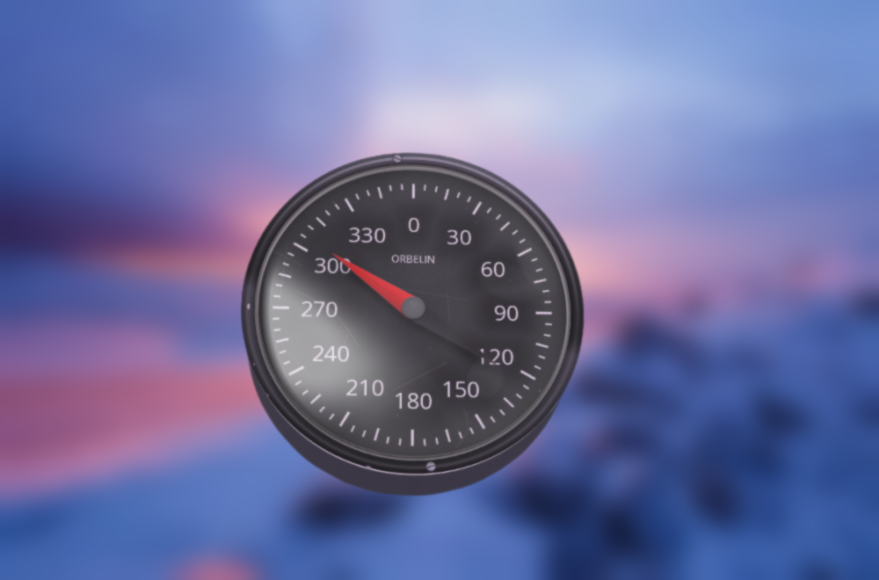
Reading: **305** °
